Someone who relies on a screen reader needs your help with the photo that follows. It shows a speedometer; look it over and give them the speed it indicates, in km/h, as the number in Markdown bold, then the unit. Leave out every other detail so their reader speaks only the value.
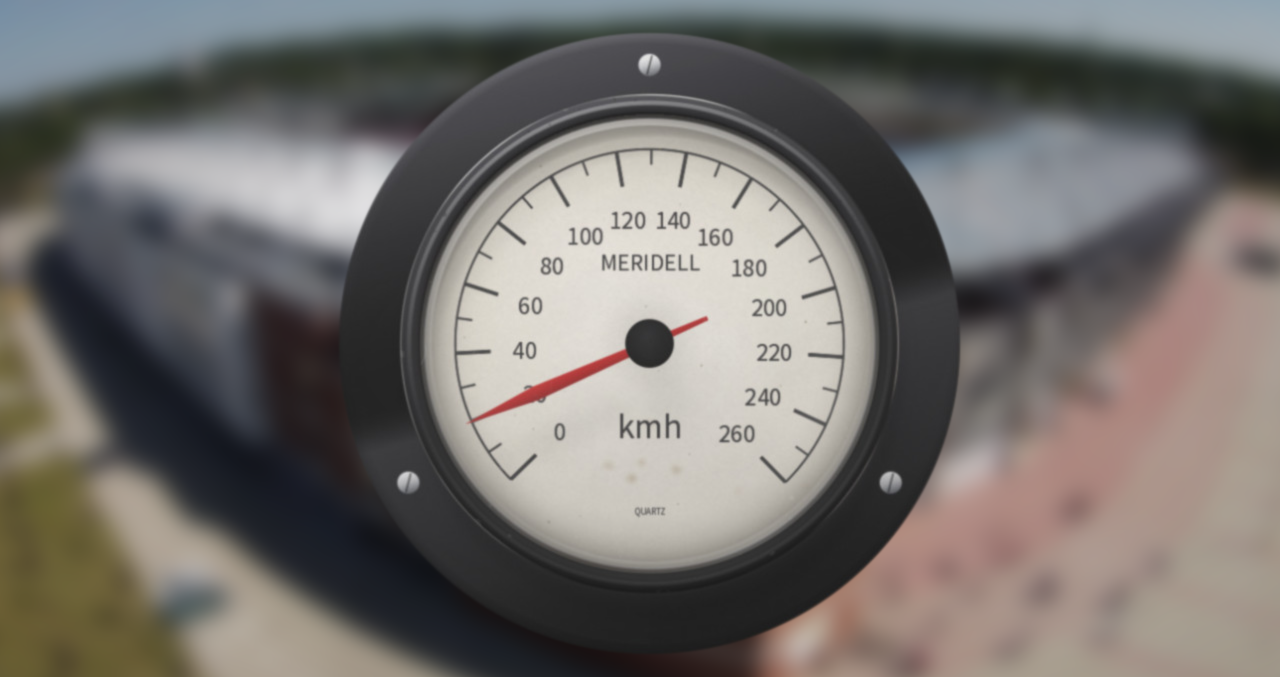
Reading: **20** km/h
